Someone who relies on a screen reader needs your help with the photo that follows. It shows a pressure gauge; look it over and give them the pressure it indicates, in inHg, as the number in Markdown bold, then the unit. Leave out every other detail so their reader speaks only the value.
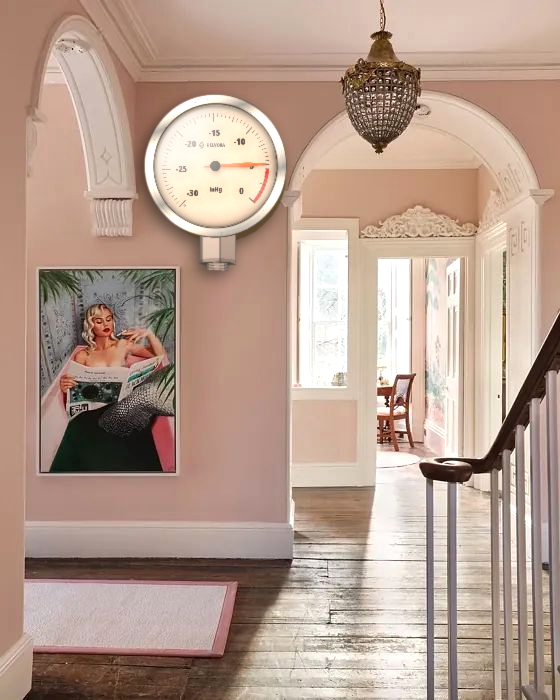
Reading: **-5** inHg
